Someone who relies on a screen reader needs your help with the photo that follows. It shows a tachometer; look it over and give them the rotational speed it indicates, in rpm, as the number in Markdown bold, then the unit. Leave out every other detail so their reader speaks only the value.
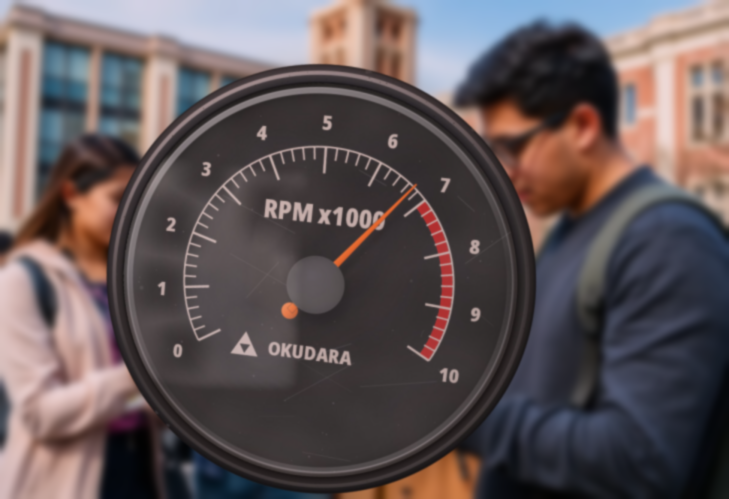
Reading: **6700** rpm
